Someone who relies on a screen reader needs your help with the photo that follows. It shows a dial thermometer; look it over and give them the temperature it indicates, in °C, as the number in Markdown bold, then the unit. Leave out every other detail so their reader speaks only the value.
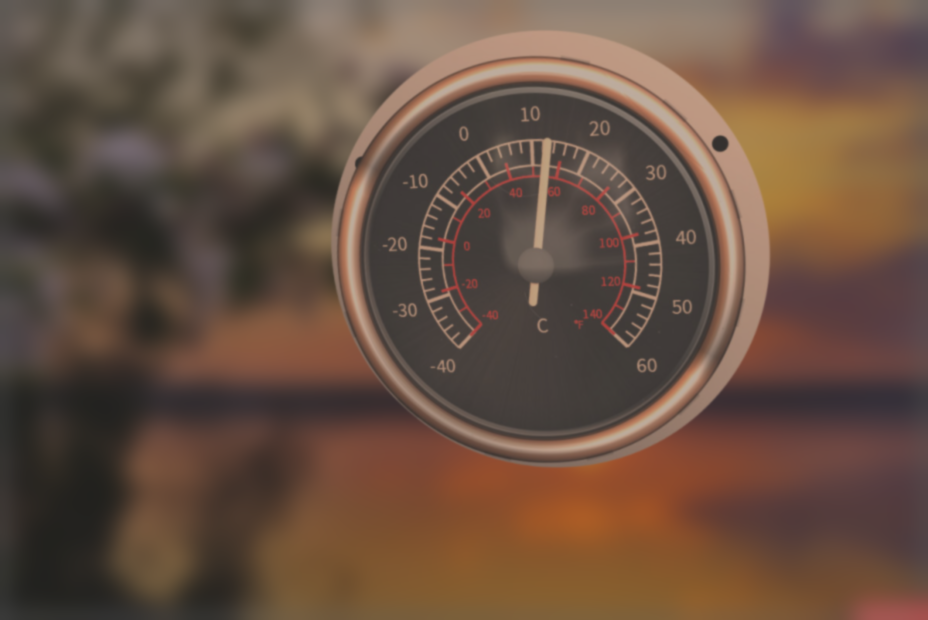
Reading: **13** °C
